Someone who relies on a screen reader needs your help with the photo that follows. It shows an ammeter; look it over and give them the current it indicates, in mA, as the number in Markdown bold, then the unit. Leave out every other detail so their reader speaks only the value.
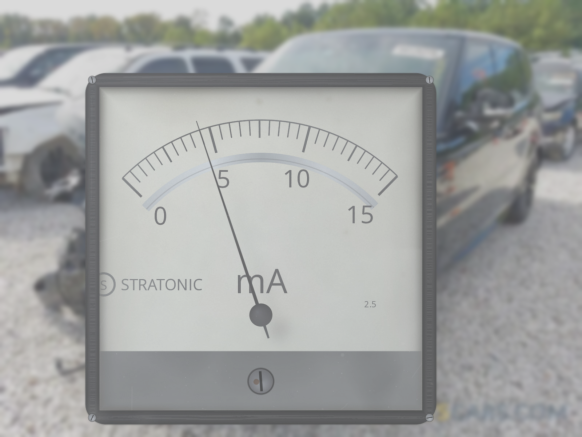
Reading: **4.5** mA
